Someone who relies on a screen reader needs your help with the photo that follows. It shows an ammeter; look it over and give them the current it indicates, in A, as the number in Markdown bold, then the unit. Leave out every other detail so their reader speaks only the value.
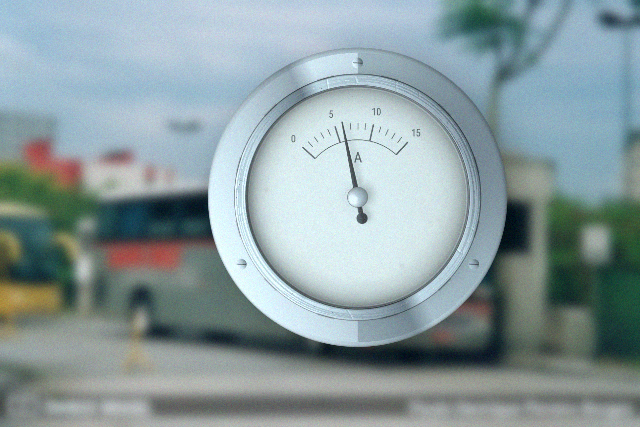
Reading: **6** A
